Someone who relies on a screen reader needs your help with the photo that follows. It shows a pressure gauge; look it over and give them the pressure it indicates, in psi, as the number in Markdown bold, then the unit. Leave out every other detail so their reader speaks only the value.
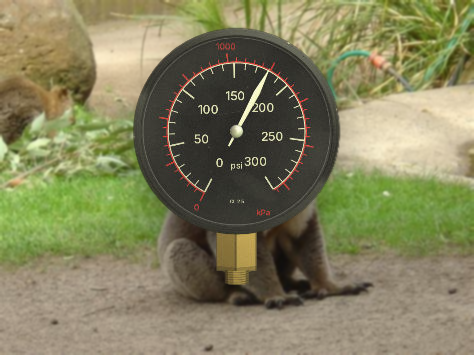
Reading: **180** psi
